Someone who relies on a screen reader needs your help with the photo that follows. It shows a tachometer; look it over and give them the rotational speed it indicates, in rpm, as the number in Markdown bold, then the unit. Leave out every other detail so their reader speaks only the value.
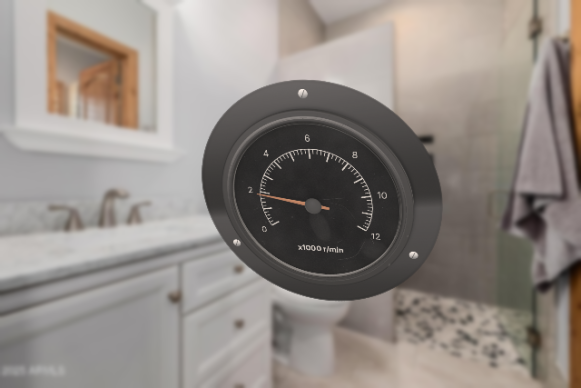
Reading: **2000** rpm
